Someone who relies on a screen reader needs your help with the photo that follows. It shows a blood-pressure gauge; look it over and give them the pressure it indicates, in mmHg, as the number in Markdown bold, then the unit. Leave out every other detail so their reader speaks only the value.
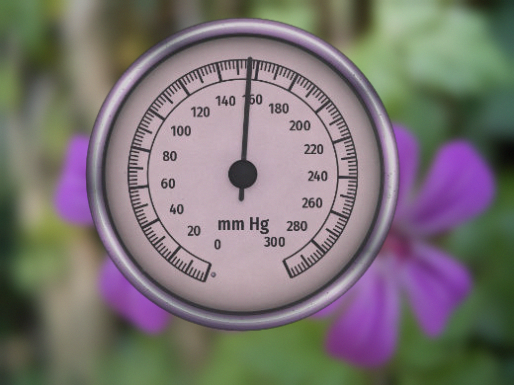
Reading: **156** mmHg
